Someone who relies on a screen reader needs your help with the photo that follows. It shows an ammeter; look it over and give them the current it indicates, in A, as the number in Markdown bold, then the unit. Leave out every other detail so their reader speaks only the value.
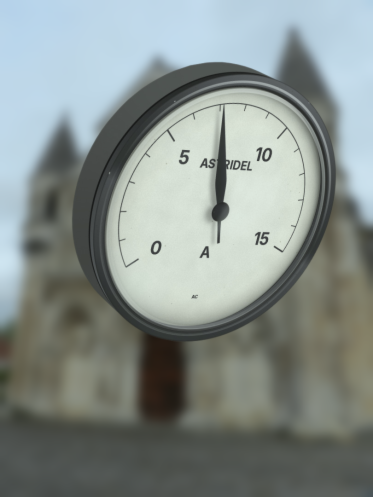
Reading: **7** A
